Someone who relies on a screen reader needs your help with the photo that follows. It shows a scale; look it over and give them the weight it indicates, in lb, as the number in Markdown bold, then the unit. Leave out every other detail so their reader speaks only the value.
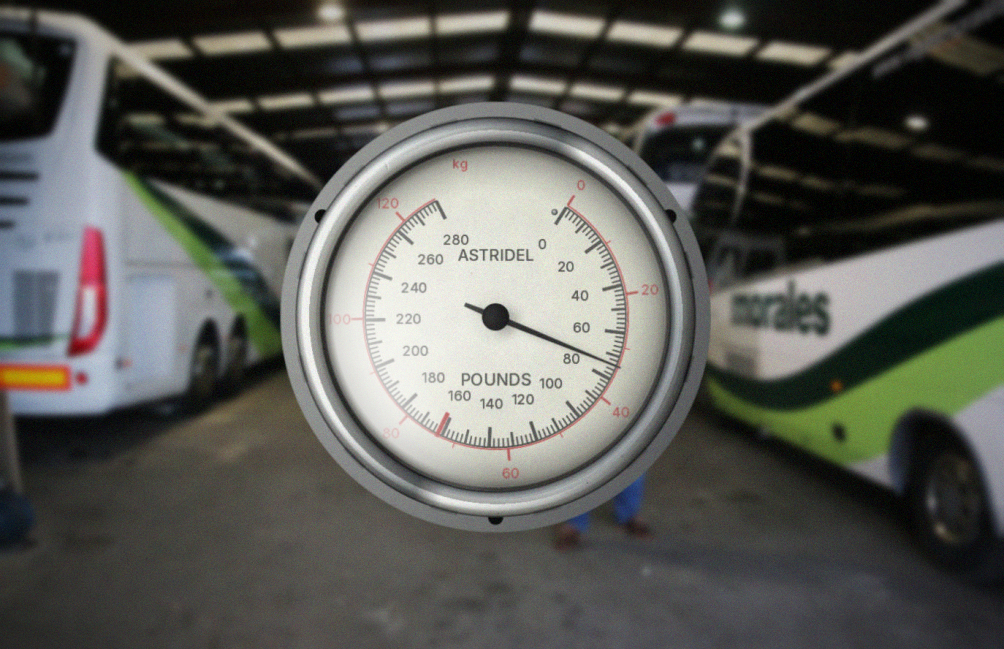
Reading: **74** lb
